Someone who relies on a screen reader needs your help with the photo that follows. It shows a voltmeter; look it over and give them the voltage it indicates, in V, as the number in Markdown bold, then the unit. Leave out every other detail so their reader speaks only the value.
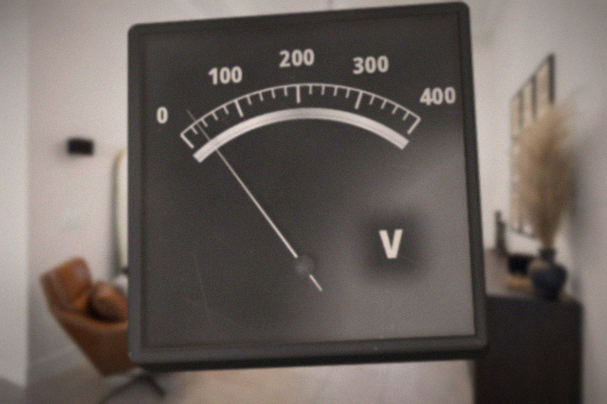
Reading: **30** V
